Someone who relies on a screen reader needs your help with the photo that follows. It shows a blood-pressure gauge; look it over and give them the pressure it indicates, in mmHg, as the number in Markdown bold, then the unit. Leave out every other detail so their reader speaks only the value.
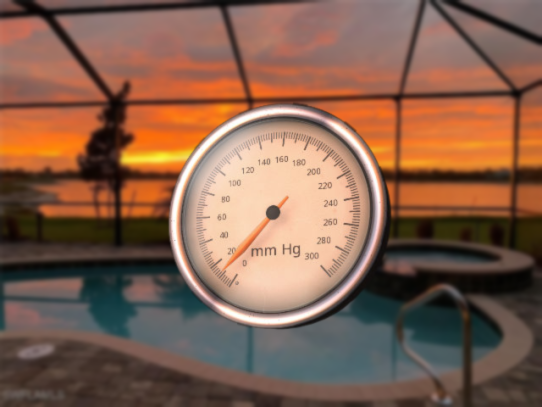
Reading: **10** mmHg
